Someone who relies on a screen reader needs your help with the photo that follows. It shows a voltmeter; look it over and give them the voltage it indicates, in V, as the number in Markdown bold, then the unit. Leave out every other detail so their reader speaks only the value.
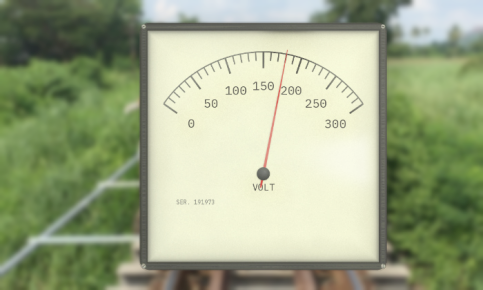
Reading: **180** V
